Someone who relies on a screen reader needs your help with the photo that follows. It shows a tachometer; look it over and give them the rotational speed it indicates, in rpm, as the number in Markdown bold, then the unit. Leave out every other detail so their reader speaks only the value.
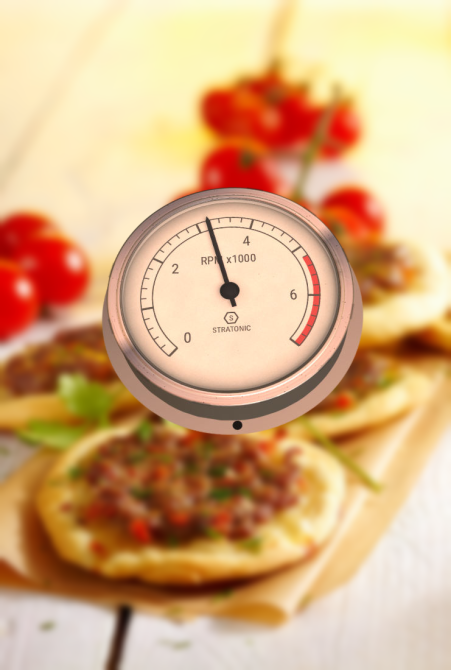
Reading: **3200** rpm
